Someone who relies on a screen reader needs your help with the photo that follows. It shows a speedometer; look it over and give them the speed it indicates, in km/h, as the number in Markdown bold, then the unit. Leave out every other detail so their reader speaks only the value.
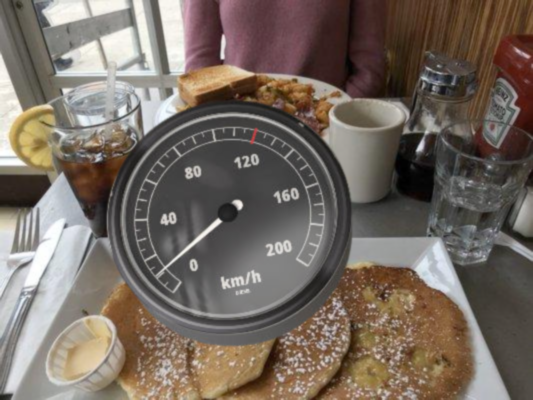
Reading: **10** km/h
